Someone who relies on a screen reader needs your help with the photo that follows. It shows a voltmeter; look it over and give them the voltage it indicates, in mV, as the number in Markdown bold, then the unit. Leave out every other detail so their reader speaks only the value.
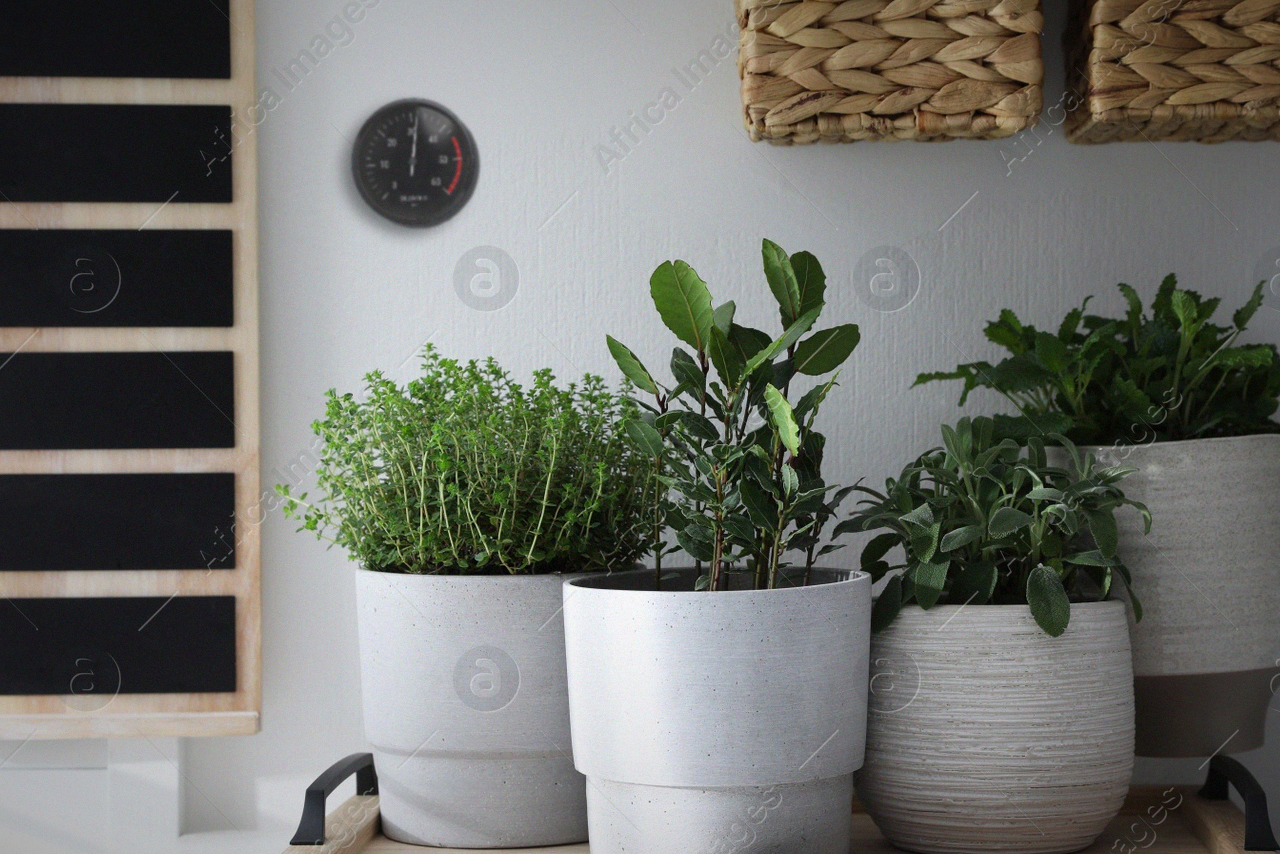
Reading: **32** mV
